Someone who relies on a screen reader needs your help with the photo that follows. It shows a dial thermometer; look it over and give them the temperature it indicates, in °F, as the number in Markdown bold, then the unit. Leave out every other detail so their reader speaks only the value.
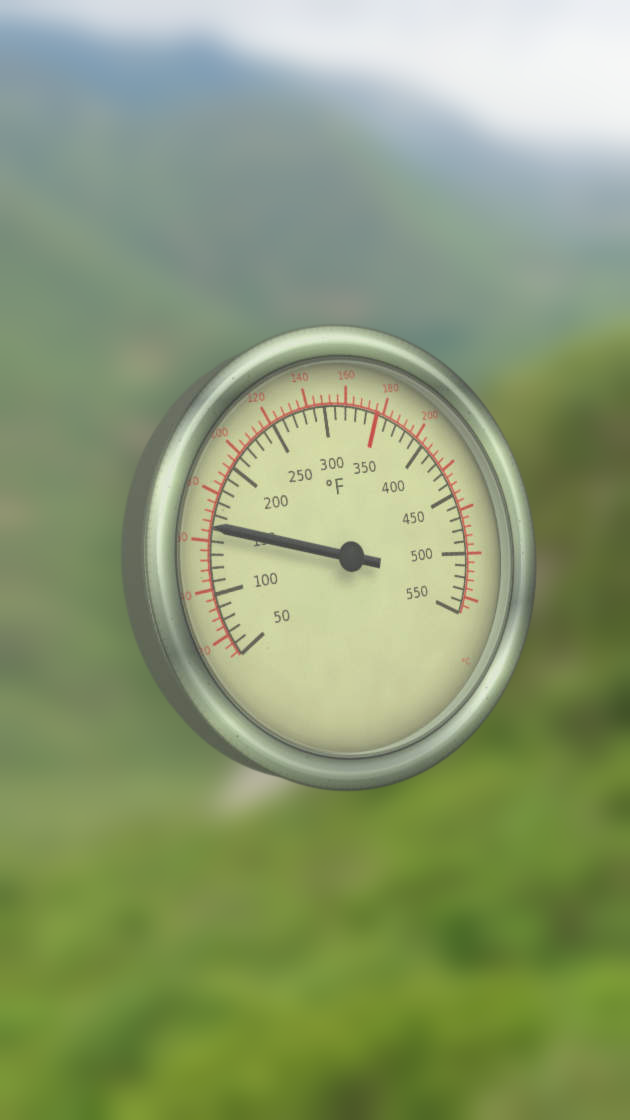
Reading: **150** °F
